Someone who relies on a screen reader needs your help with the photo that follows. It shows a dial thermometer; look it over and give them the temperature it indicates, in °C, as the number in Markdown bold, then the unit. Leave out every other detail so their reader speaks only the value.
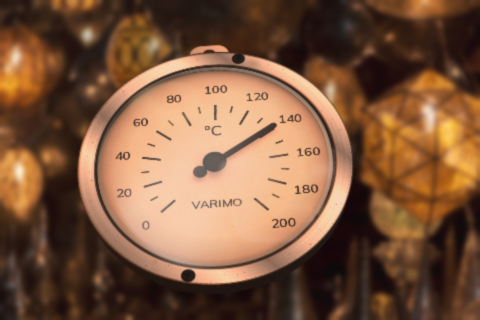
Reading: **140** °C
